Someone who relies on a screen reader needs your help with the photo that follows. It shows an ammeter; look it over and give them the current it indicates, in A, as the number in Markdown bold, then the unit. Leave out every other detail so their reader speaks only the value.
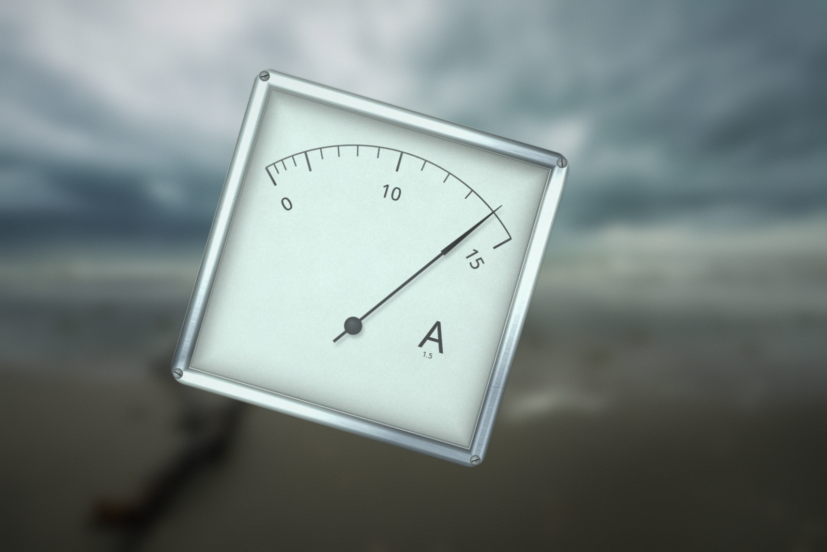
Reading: **14** A
